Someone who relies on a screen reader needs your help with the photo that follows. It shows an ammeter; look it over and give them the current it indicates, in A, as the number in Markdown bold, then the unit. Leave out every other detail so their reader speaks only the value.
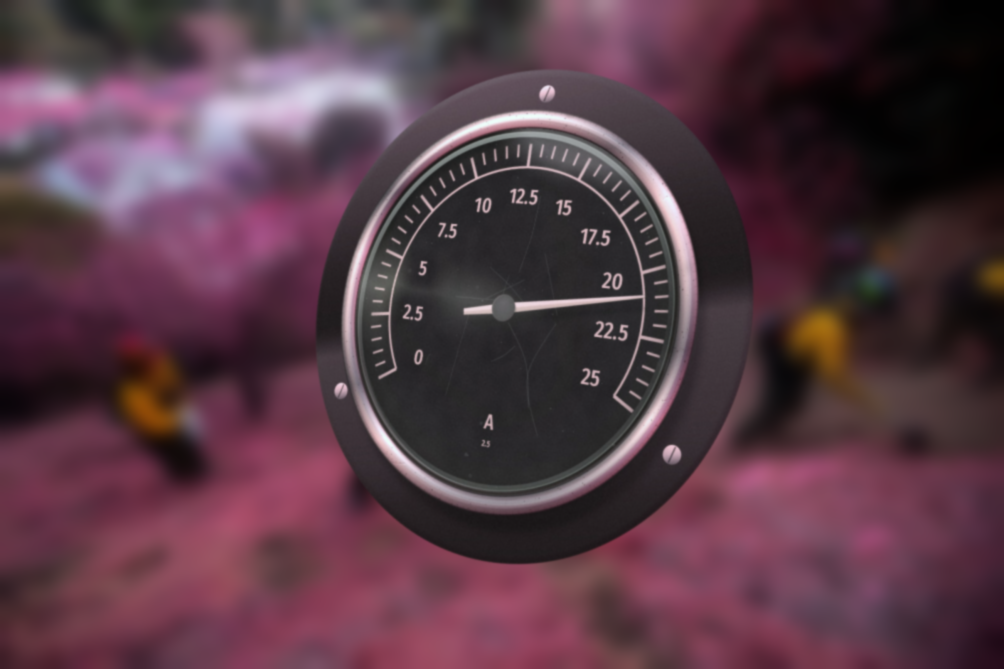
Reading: **21** A
